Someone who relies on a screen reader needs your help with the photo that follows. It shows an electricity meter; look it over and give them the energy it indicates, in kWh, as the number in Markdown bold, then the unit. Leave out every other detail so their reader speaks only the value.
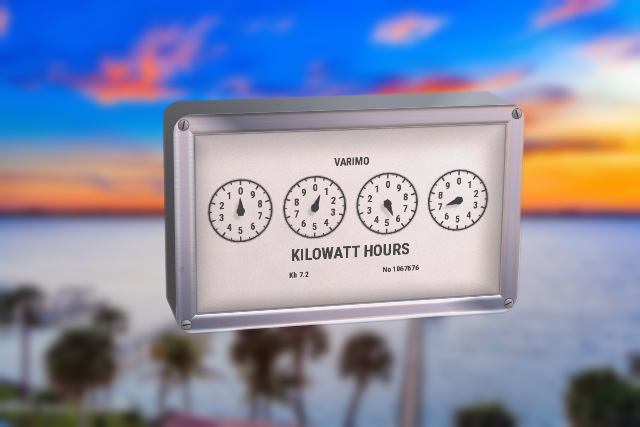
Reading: **57** kWh
